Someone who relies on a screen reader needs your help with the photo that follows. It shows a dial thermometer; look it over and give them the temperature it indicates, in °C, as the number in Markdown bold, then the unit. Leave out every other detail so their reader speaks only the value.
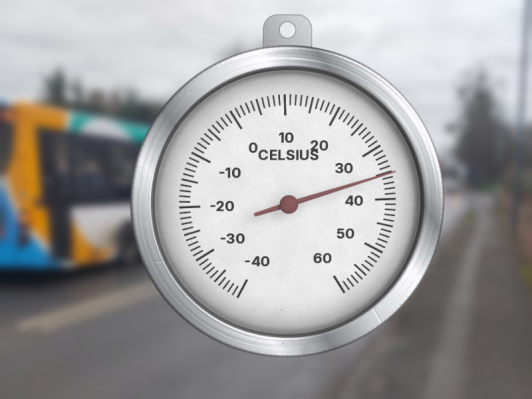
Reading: **35** °C
